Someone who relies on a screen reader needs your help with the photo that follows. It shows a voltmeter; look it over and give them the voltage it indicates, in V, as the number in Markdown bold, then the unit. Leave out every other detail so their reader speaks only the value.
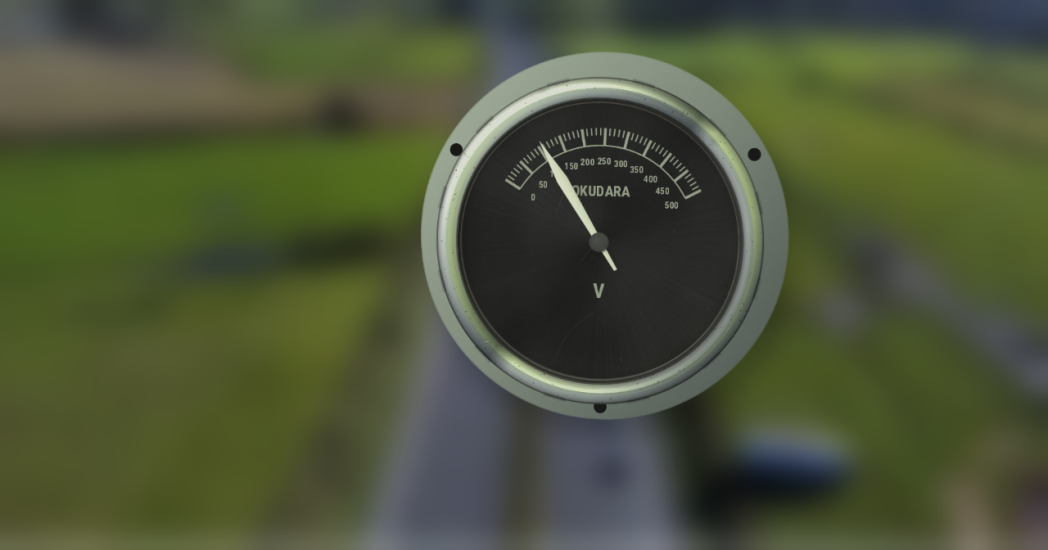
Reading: **110** V
